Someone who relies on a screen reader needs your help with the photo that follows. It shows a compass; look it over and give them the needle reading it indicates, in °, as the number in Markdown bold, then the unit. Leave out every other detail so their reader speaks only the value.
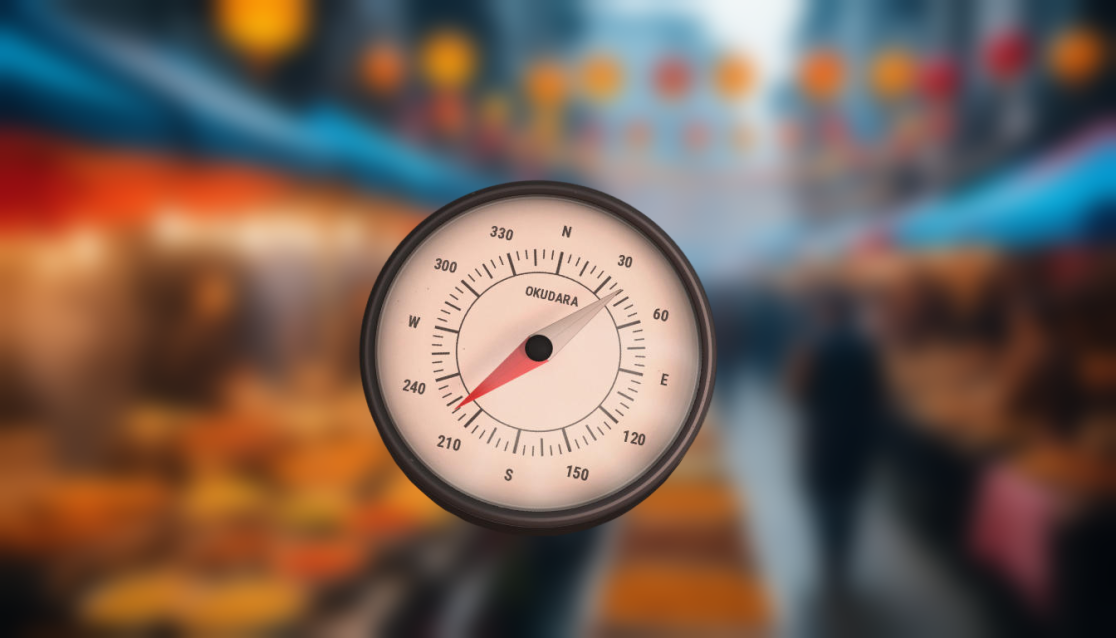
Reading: **220** °
